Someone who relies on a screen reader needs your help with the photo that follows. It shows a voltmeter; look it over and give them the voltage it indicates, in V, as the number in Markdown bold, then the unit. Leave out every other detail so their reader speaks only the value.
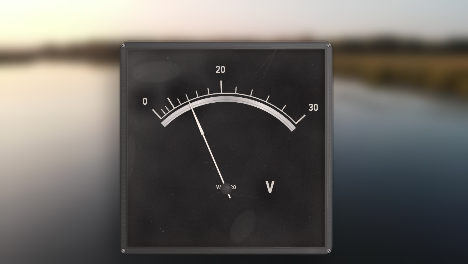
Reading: **14** V
